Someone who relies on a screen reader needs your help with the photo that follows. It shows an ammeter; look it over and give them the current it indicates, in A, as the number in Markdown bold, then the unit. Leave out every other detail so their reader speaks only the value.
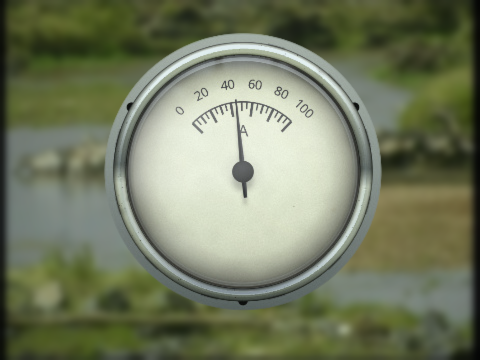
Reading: **45** A
